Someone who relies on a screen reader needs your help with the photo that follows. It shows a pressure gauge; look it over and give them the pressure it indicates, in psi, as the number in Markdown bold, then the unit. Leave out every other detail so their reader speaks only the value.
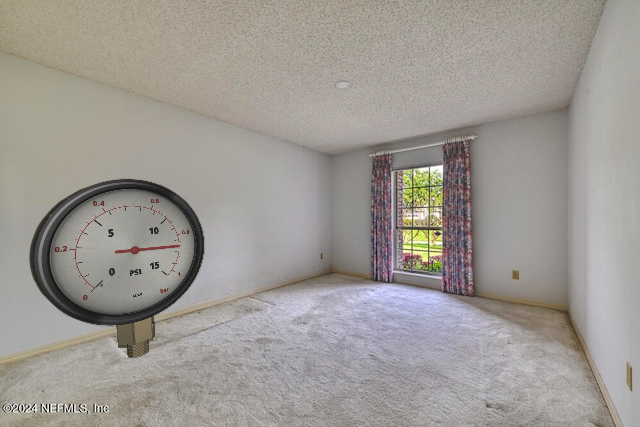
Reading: **12.5** psi
